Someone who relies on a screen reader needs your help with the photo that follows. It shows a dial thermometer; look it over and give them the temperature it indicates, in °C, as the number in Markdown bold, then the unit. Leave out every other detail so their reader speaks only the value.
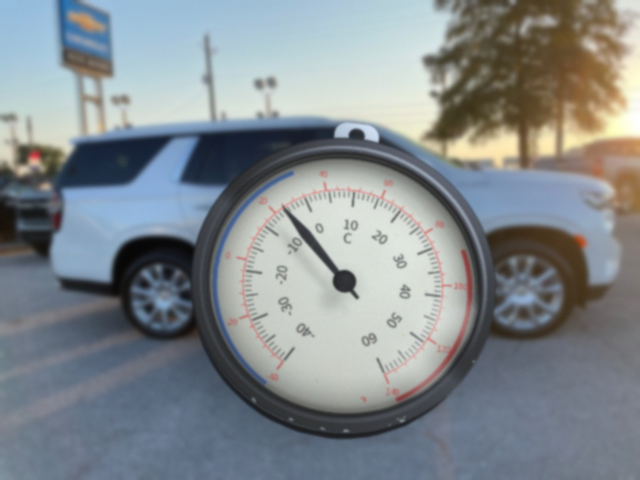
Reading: **-5** °C
